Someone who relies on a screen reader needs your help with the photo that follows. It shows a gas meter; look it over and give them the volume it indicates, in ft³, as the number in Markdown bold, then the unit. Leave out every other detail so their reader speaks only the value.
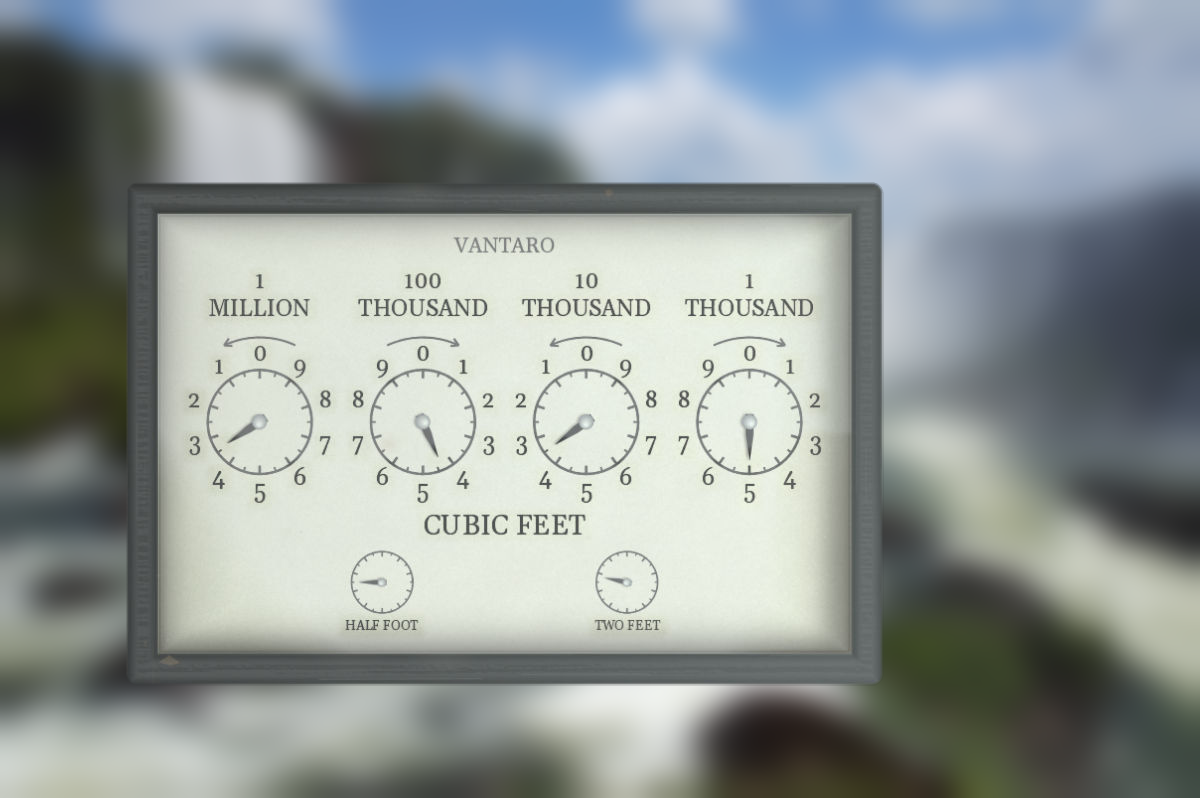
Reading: **343500** ft³
